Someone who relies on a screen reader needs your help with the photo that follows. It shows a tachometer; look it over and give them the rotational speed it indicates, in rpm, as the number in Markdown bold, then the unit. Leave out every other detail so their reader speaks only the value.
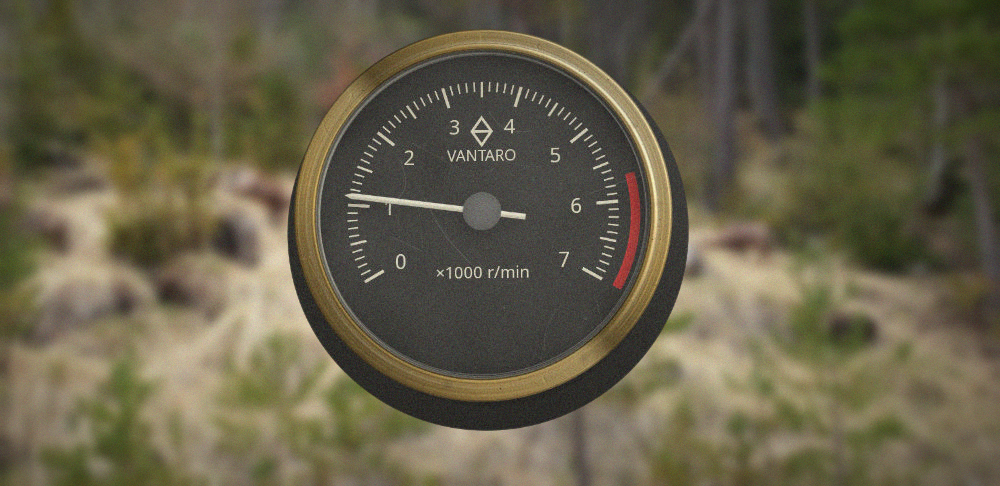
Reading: **1100** rpm
